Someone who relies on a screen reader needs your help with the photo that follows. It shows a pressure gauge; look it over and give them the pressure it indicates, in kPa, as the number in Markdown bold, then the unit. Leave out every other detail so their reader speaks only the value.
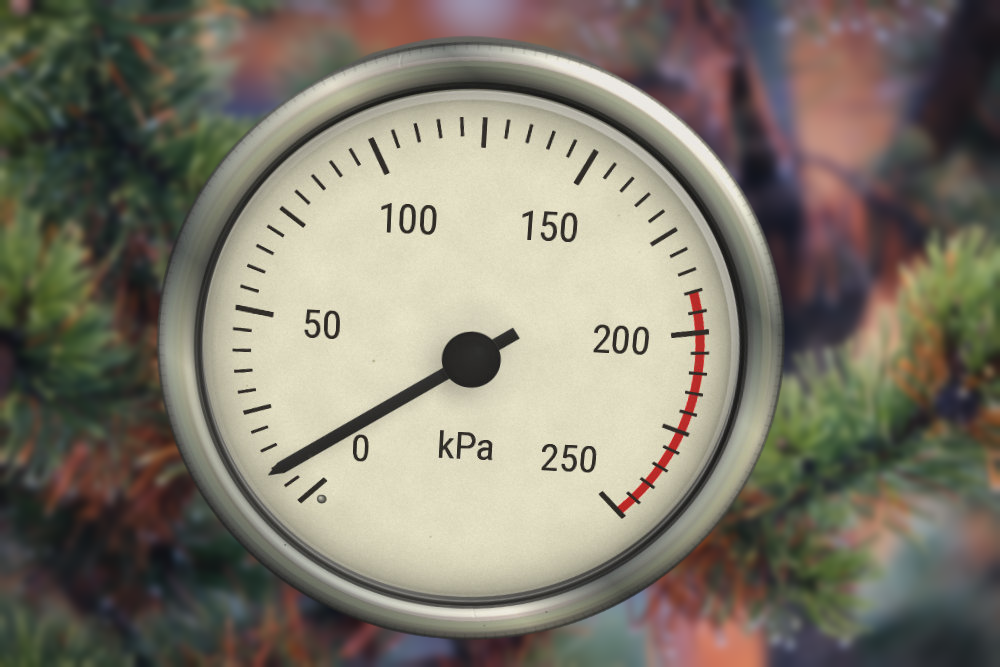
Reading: **10** kPa
